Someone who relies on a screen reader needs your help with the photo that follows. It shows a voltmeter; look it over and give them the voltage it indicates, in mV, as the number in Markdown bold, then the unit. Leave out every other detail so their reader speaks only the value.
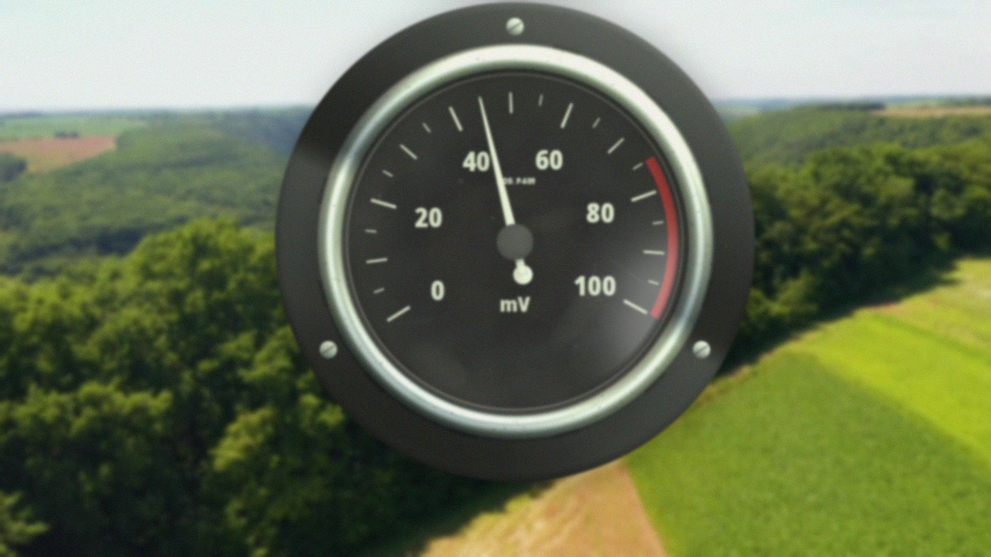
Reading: **45** mV
